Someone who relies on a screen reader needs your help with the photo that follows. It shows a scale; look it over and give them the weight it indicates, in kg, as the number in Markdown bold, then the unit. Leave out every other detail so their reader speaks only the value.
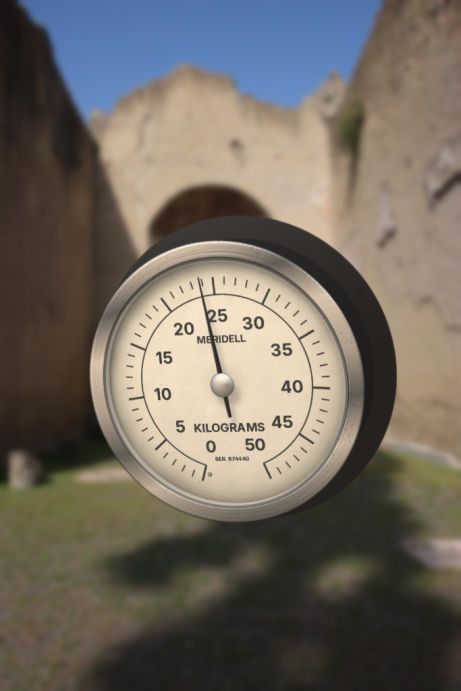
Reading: **24** kg
